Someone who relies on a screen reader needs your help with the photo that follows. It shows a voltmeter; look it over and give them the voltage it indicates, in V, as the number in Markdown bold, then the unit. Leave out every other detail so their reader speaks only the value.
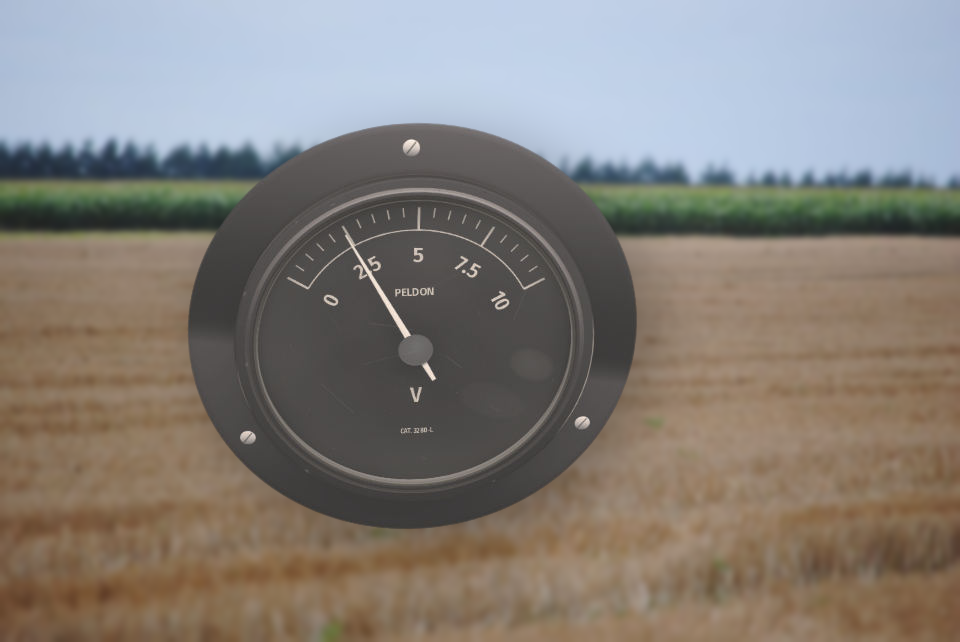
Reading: **2.5** V
